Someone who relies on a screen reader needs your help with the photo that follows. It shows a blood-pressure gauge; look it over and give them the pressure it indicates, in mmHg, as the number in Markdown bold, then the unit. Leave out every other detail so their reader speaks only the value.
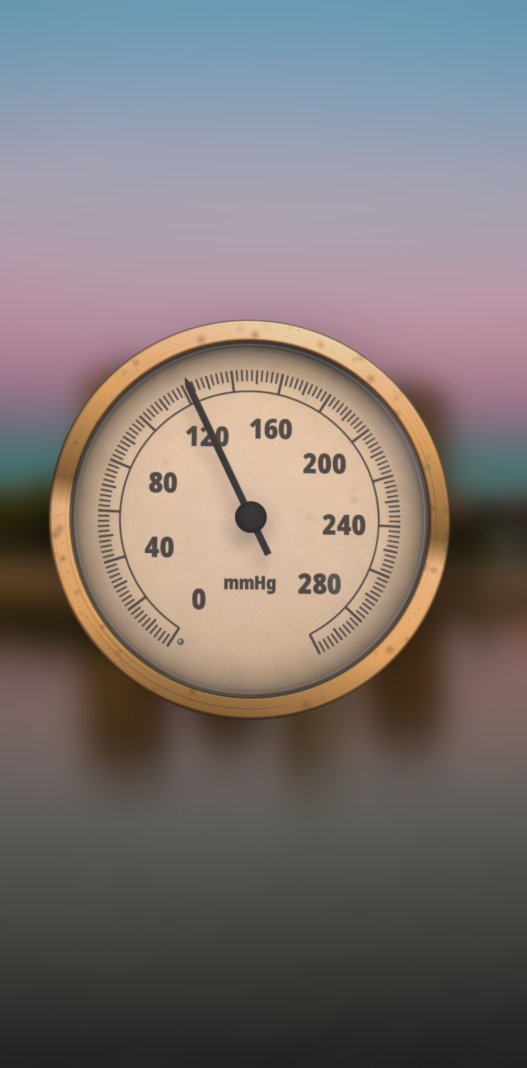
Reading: **122** mmHg
